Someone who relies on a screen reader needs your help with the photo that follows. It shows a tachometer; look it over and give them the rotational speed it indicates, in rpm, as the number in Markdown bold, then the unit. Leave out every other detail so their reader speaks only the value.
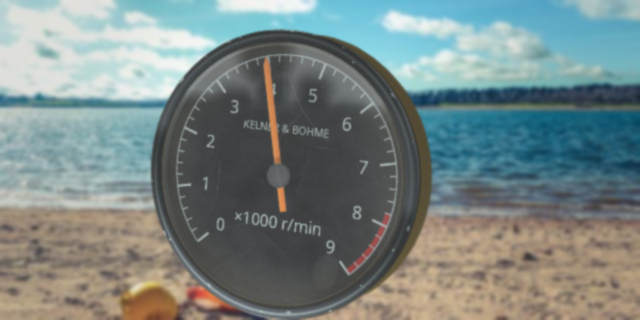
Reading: **4000** rpm
